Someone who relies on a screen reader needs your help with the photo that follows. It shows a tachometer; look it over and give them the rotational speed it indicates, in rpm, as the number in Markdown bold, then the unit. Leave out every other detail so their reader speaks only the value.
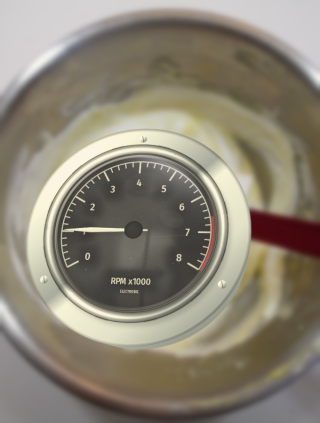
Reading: **1000** rpm
